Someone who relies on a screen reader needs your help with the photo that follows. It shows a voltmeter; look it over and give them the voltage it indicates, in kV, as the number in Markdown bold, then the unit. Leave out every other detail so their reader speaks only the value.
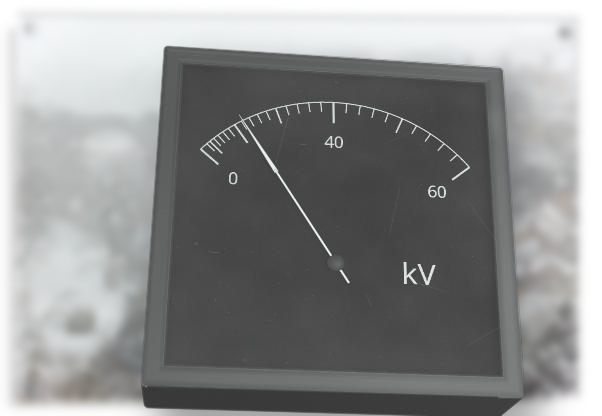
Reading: **22** kV
